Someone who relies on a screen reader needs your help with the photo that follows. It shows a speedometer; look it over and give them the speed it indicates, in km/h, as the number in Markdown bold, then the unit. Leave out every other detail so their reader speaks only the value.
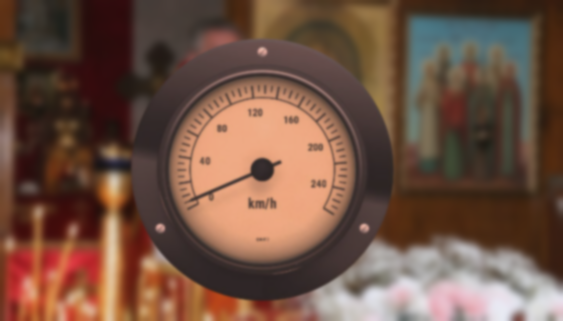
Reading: **5** km/h
